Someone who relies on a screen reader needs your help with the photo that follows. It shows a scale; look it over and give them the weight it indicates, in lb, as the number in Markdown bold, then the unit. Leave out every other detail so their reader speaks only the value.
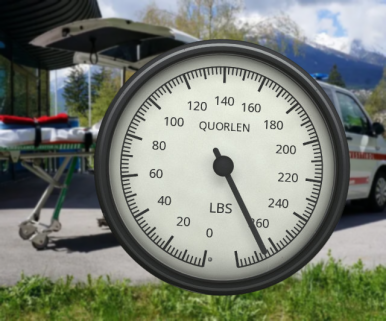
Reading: **266** lb
